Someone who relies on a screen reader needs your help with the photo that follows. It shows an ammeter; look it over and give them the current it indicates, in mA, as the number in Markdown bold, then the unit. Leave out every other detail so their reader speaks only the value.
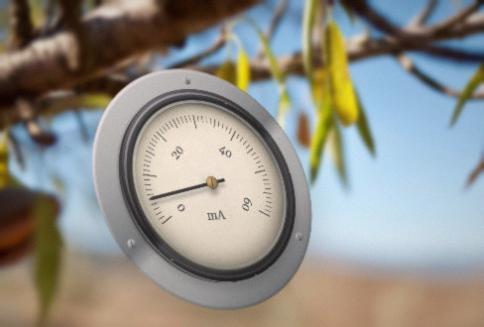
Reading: **5** mA
